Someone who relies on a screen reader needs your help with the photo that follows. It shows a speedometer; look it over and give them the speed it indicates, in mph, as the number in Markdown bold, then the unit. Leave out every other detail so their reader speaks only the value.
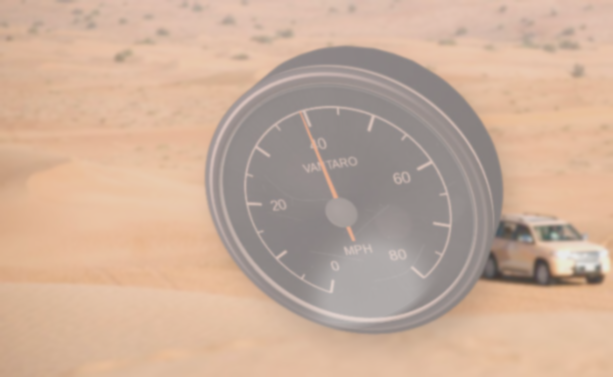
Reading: **40** mph
